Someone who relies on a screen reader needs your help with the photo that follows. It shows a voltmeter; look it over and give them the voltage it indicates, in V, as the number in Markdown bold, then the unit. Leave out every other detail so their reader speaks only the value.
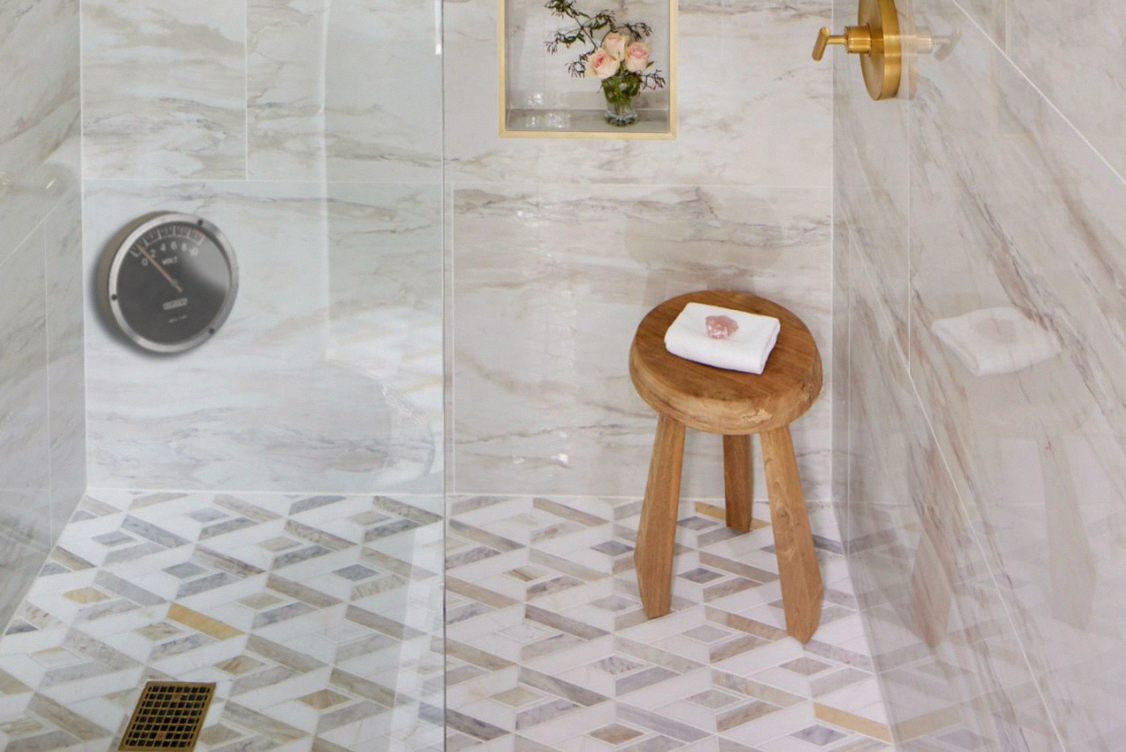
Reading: **1** V
